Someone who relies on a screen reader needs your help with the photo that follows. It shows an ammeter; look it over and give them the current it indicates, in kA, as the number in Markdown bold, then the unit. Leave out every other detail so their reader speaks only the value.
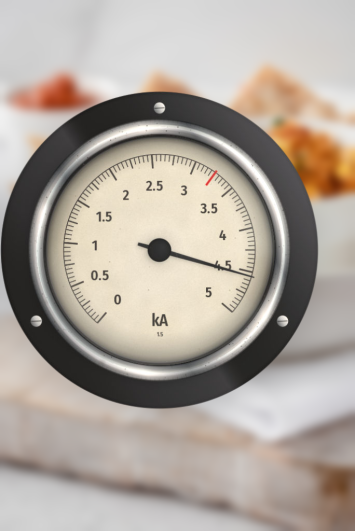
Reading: **4.55** kA
